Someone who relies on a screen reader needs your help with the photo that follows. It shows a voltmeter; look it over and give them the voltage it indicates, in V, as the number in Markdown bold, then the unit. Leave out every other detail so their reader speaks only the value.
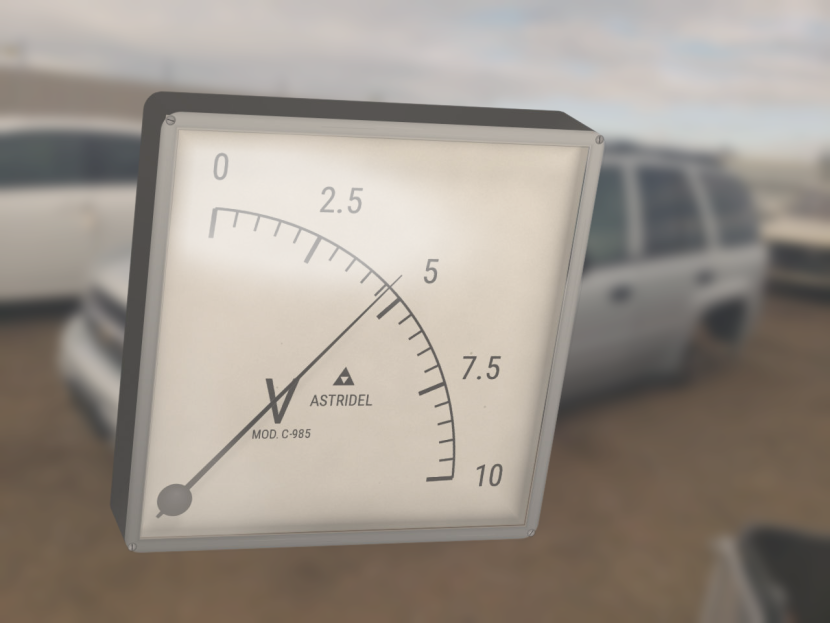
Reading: **4.5** V
